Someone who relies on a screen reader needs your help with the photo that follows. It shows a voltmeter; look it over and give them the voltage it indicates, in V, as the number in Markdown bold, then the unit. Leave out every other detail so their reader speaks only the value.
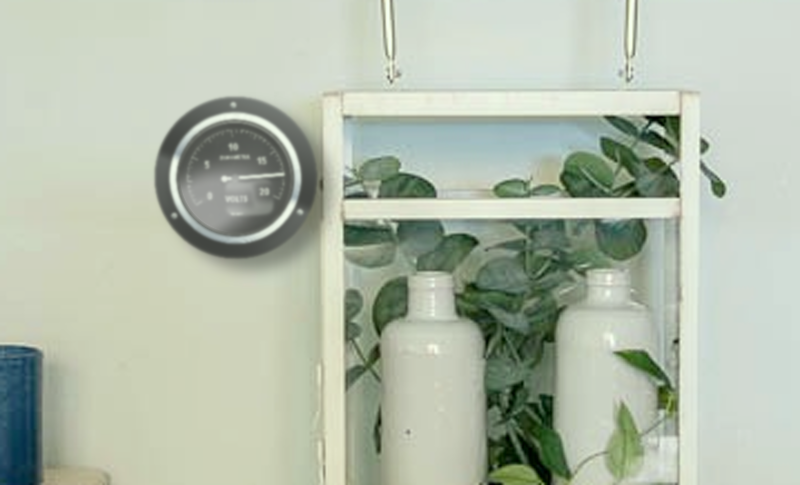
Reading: **17.5** V
